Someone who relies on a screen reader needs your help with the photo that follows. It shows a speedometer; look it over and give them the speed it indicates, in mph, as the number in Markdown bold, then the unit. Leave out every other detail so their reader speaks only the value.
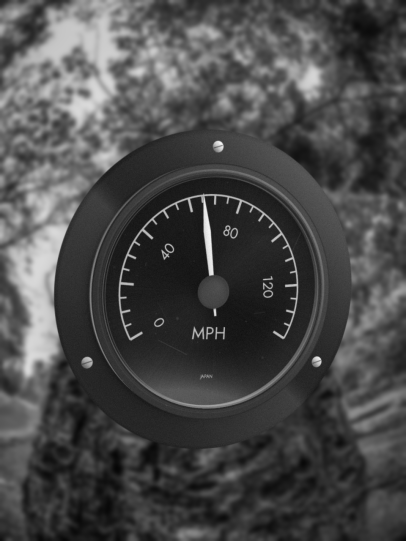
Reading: **65** mph
